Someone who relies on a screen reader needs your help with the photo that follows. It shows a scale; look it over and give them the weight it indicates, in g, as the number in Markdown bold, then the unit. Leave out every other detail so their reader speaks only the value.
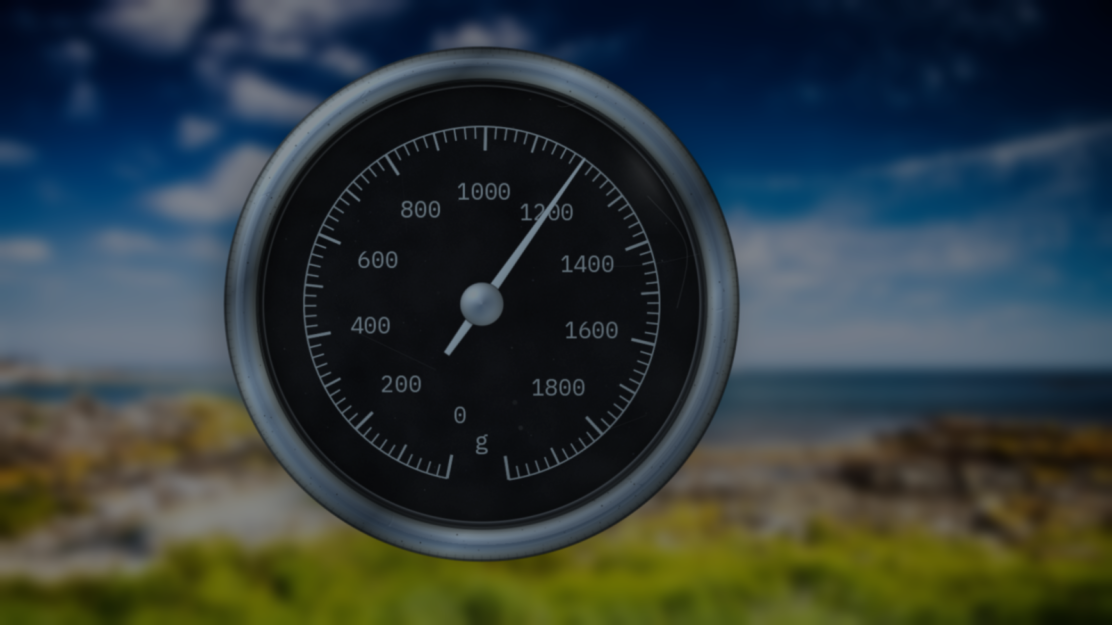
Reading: **1200** g
